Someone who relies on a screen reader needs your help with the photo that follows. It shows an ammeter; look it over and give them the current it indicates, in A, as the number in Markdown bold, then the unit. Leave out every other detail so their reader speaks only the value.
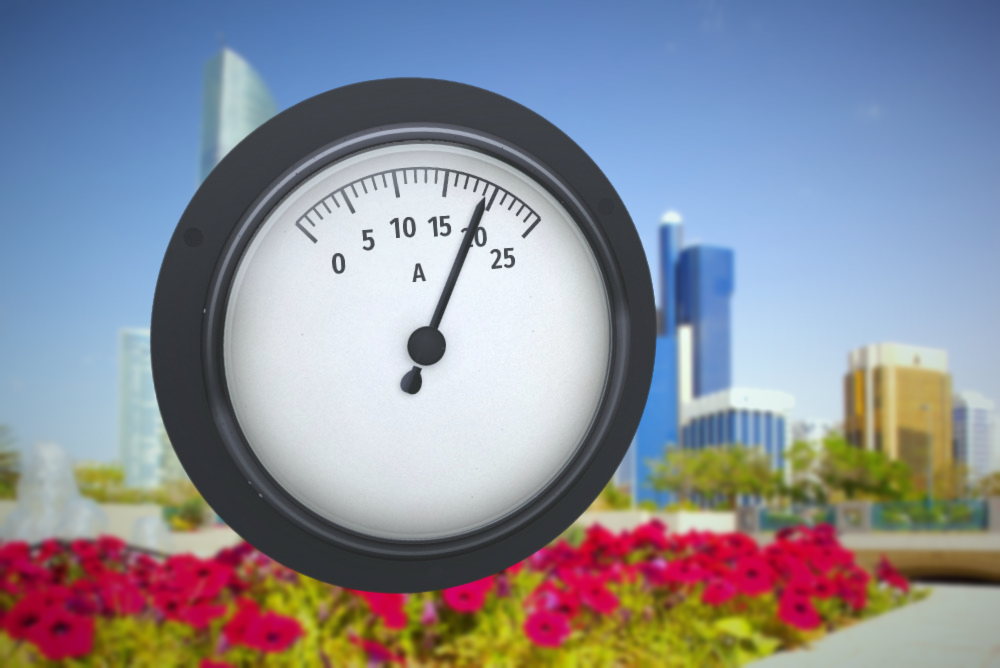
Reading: **19** A
